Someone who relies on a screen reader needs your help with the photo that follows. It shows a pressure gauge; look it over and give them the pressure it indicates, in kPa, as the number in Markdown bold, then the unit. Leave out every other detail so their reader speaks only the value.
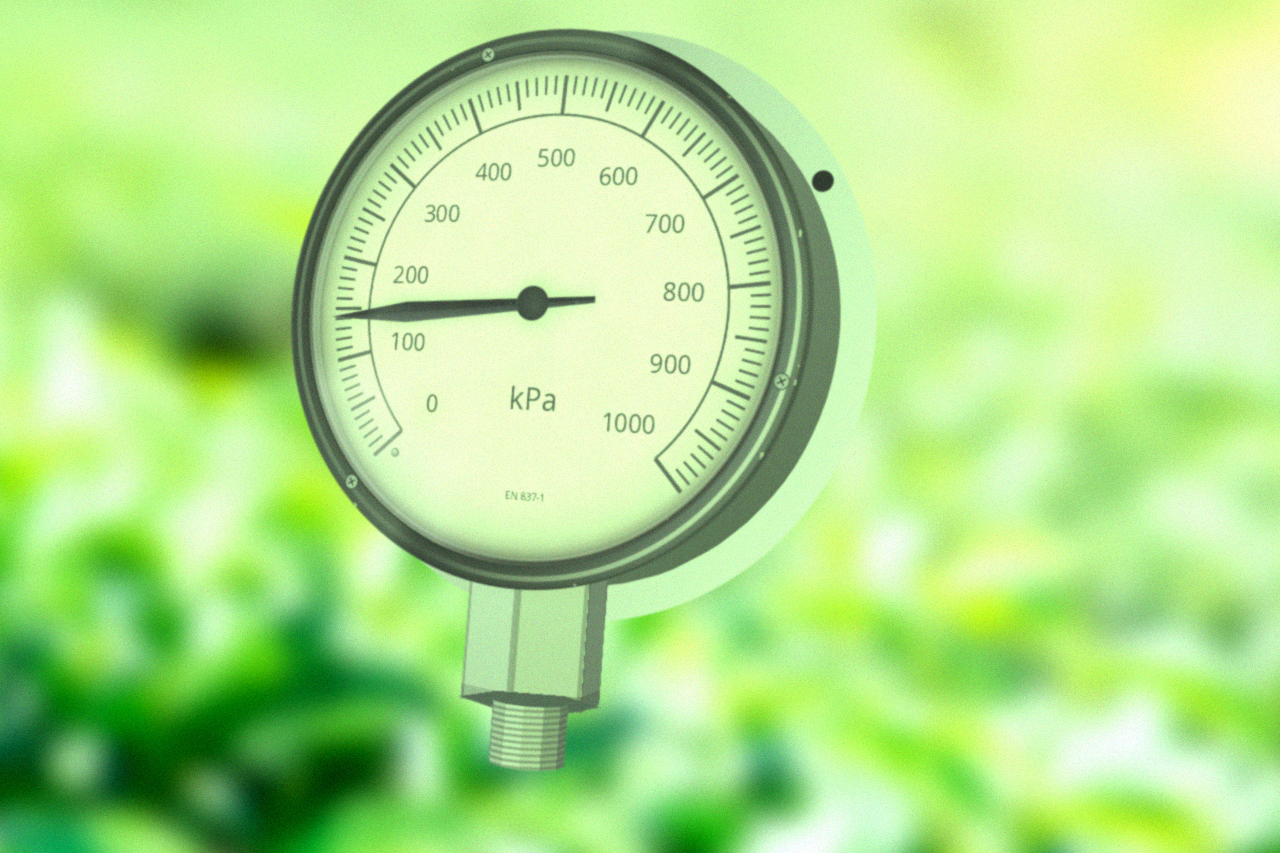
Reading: **140** kPa
